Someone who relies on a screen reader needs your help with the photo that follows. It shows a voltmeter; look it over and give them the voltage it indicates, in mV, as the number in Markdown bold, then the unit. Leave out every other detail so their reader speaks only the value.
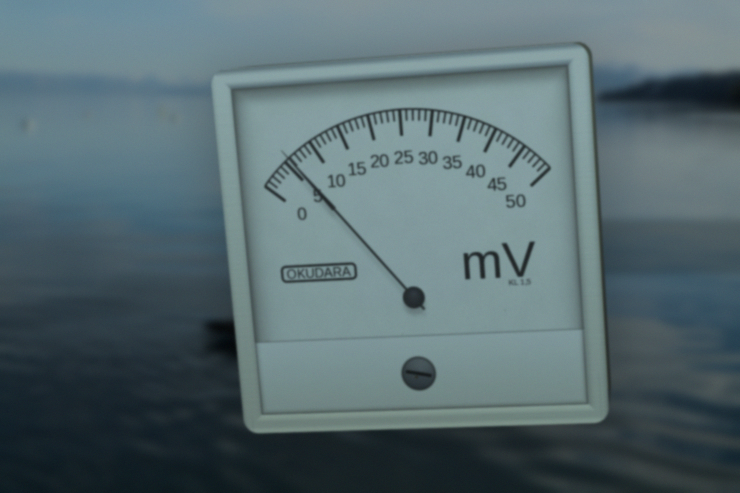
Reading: **6** mV
